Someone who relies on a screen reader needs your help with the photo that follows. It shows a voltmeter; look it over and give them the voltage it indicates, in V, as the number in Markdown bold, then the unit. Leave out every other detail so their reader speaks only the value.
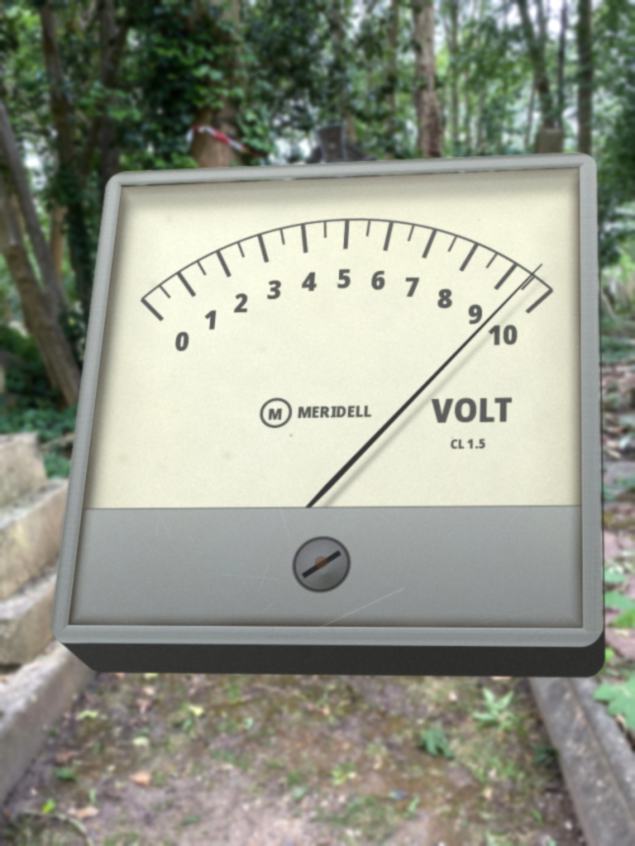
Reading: **9.5** V
